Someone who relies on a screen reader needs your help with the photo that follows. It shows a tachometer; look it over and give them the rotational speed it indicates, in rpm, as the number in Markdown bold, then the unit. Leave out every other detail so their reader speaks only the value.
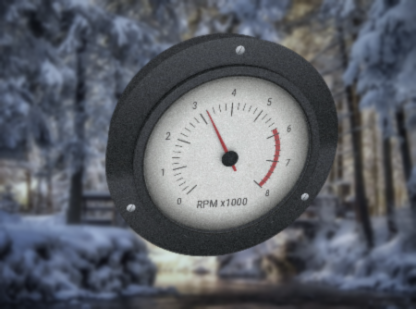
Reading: **3200** rpm
